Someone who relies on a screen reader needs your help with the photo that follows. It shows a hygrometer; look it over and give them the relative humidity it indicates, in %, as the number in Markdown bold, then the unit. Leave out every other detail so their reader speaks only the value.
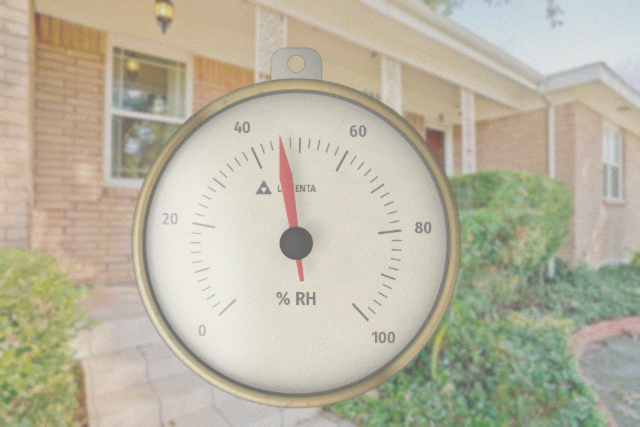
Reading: **46** %
